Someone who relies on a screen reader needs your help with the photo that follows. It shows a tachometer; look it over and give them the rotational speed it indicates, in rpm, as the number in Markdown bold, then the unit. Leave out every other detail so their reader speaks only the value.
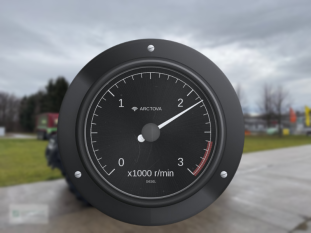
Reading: **2150** rpm
